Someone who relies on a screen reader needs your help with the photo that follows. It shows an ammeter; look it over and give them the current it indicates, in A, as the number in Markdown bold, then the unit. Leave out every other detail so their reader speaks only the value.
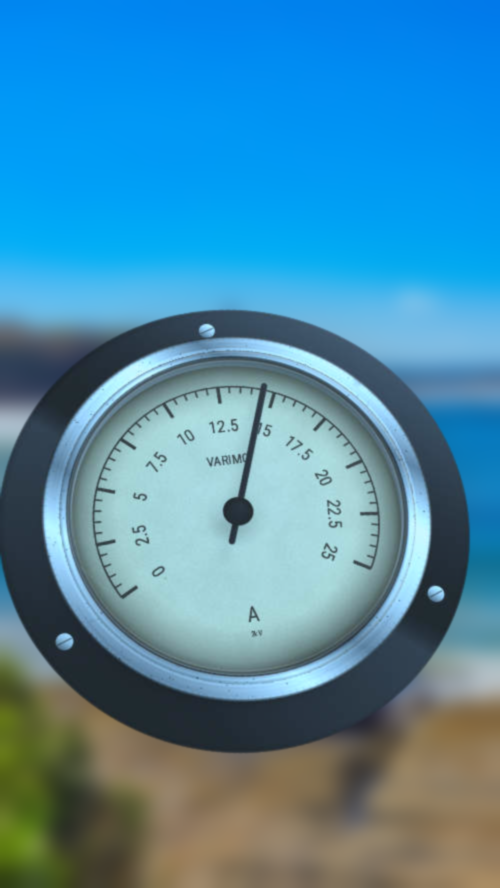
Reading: **14.5** A
